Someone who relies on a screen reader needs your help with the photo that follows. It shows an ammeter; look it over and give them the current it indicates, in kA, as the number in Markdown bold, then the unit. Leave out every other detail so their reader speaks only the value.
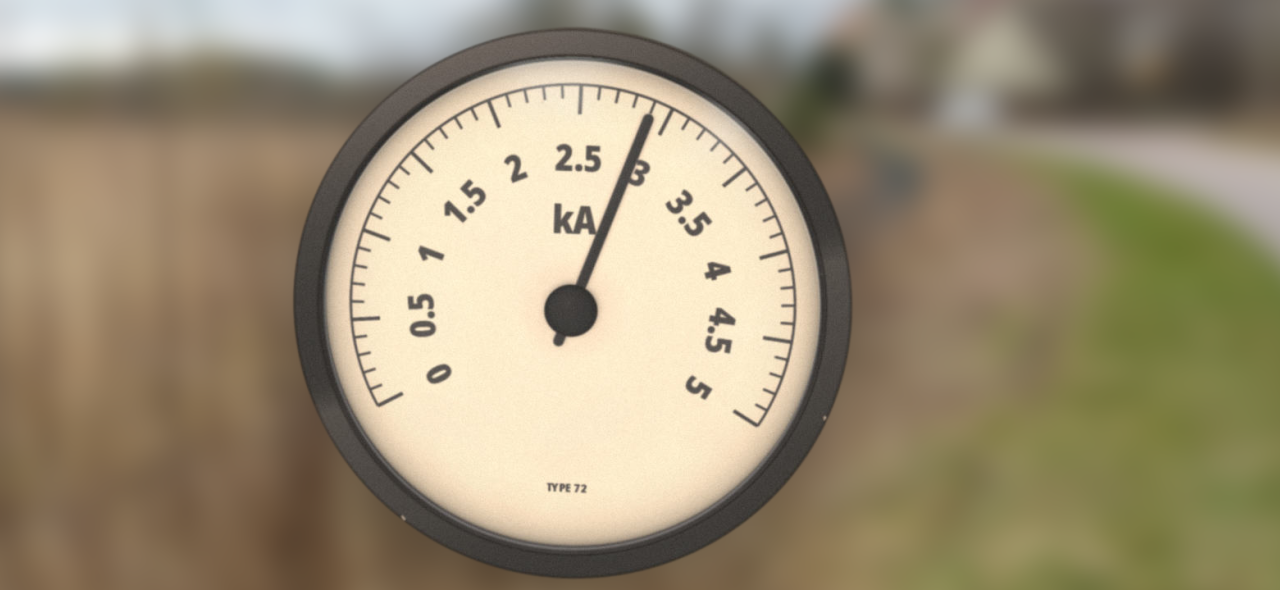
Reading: **2.9** kA
